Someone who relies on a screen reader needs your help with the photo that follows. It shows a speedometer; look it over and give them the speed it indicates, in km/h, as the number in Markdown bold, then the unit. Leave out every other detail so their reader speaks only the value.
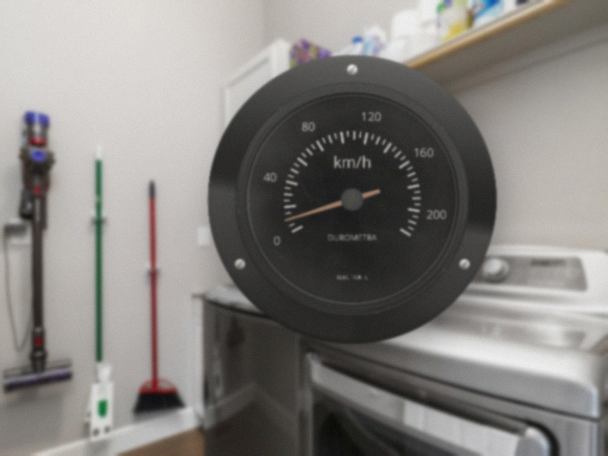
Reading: **10** km/h
